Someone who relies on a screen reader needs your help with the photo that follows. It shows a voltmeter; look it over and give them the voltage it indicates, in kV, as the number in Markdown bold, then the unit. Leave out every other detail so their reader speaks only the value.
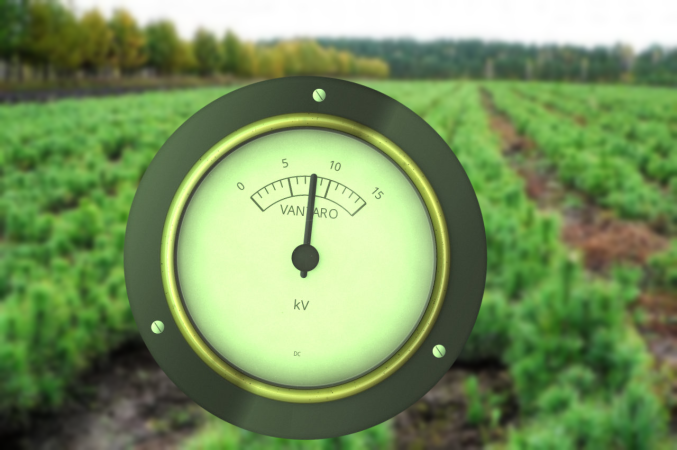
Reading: **8** kV
